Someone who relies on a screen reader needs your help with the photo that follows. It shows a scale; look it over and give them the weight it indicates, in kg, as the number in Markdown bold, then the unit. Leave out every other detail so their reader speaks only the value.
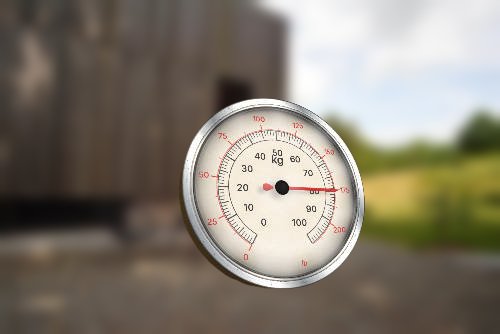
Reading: **80** kg
